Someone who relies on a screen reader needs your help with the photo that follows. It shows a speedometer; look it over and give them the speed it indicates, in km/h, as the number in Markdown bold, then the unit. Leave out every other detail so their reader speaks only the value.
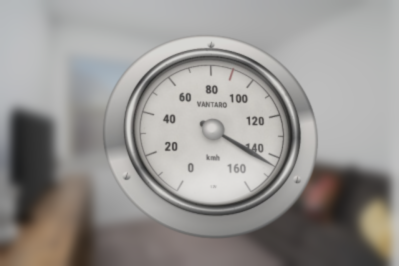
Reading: **145** km/h
